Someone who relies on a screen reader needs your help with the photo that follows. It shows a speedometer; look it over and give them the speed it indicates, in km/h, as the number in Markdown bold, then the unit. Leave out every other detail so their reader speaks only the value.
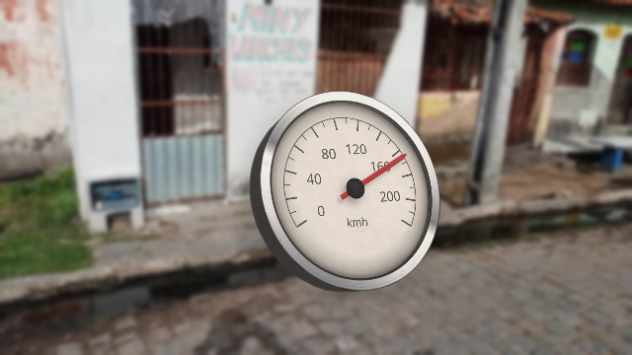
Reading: **165** km/h
